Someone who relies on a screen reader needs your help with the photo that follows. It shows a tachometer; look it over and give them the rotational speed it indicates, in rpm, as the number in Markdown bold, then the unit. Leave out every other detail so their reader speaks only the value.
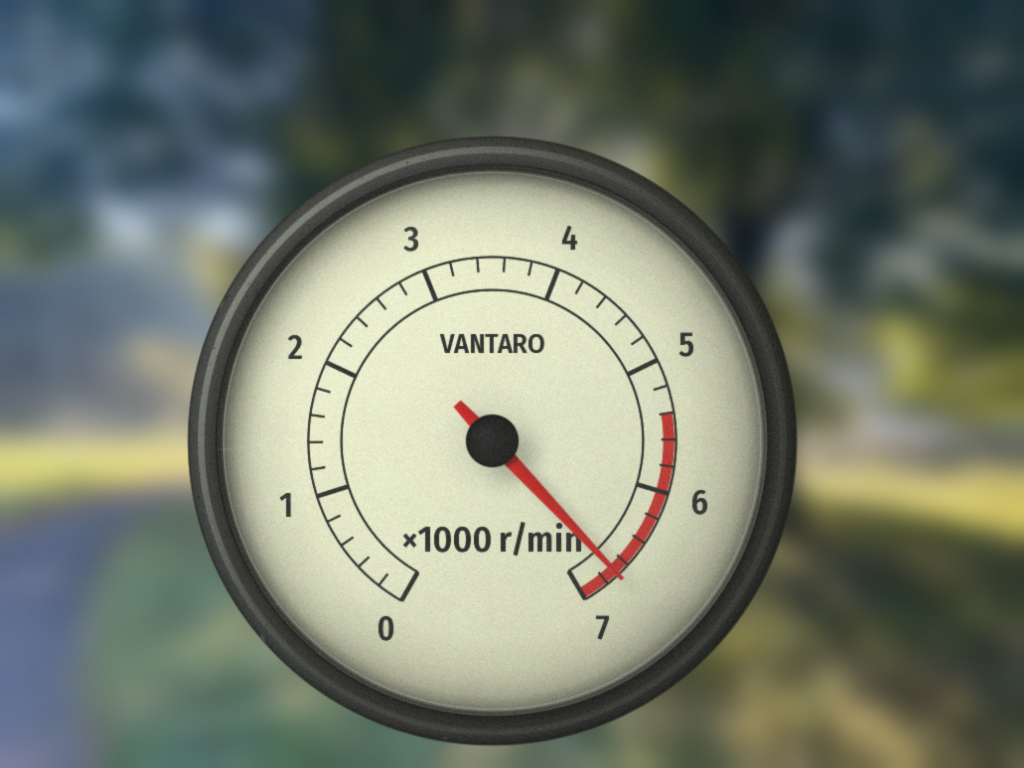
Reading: **6700** rpm
